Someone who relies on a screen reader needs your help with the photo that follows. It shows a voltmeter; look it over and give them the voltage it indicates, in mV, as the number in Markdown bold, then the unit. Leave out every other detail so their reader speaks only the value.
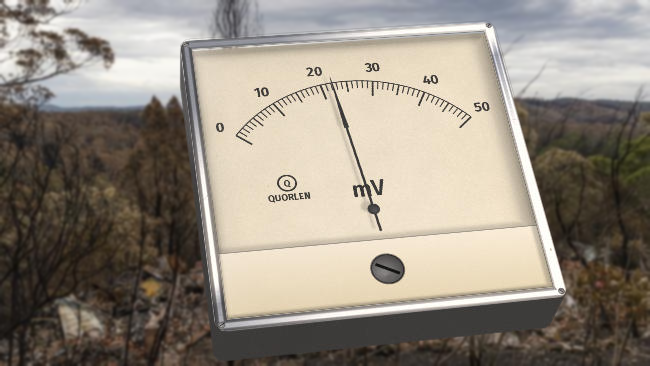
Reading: **22** mV
